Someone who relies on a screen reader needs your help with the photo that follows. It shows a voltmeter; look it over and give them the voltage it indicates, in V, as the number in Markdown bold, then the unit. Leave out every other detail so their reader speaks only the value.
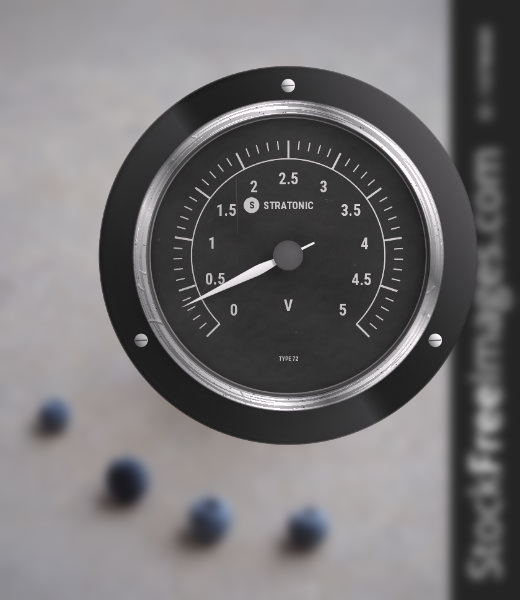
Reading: **0.35** V
